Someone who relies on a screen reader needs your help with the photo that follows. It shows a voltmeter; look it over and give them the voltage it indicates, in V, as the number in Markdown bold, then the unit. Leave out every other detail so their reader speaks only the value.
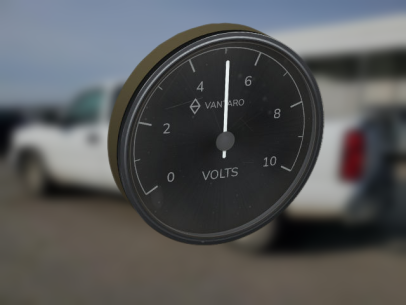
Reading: **5** V
